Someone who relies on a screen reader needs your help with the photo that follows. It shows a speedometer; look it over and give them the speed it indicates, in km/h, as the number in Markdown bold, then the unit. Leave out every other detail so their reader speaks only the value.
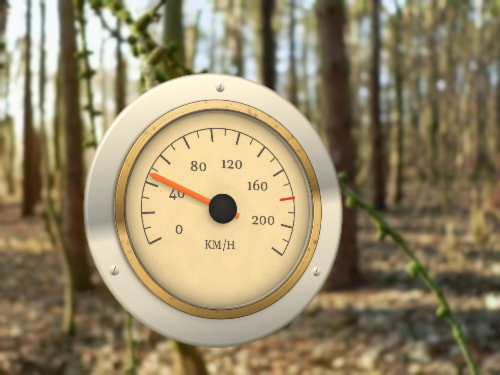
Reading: **45** km/h
